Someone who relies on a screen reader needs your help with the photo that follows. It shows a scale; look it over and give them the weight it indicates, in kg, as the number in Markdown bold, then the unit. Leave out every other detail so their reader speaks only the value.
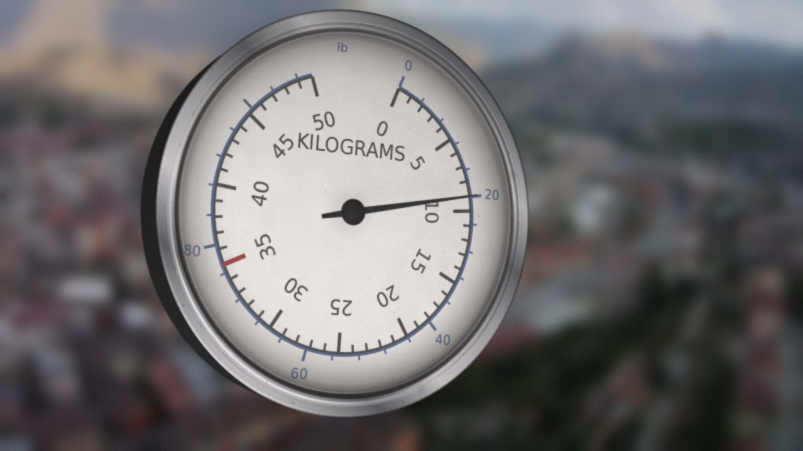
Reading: **9** kg
